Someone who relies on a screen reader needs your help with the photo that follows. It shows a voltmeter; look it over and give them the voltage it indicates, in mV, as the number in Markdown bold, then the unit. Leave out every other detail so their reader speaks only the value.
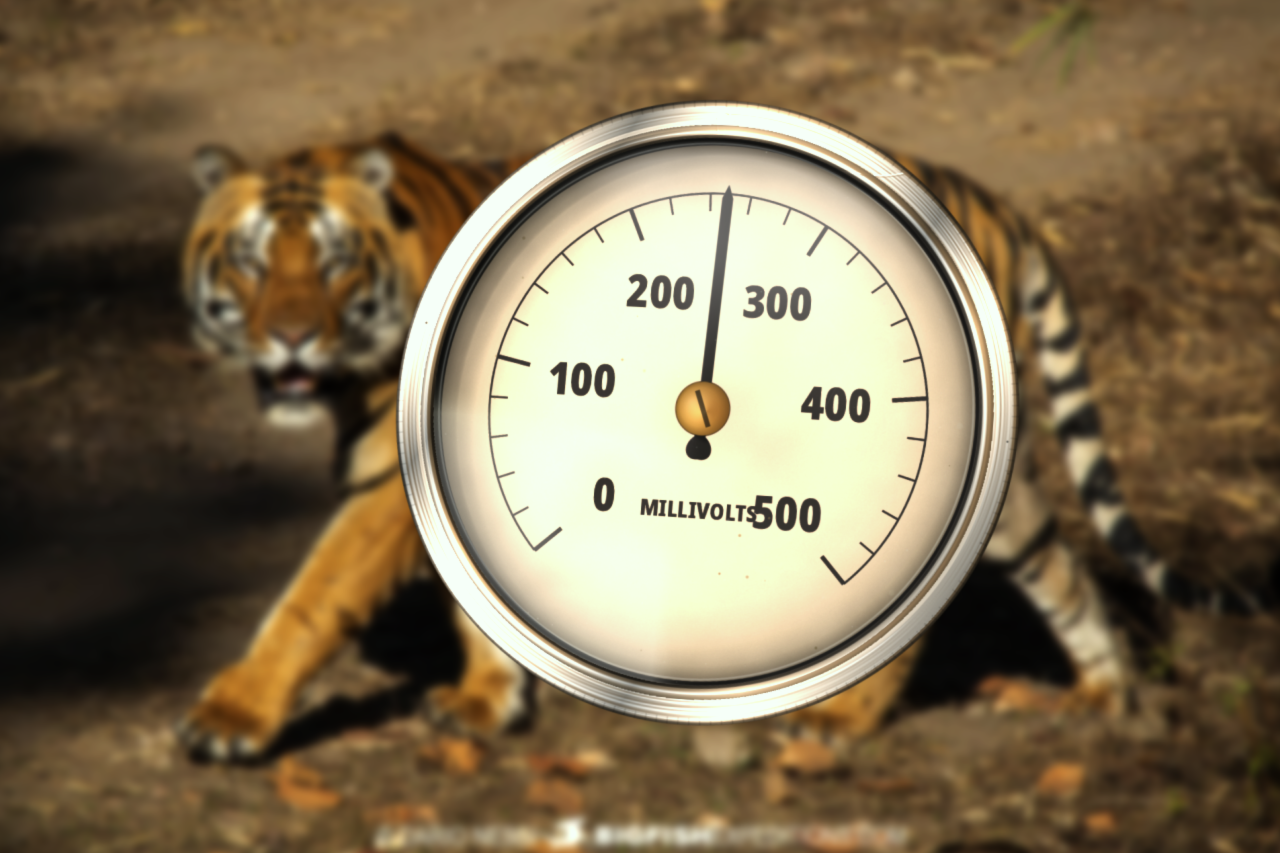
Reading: **250** mV
